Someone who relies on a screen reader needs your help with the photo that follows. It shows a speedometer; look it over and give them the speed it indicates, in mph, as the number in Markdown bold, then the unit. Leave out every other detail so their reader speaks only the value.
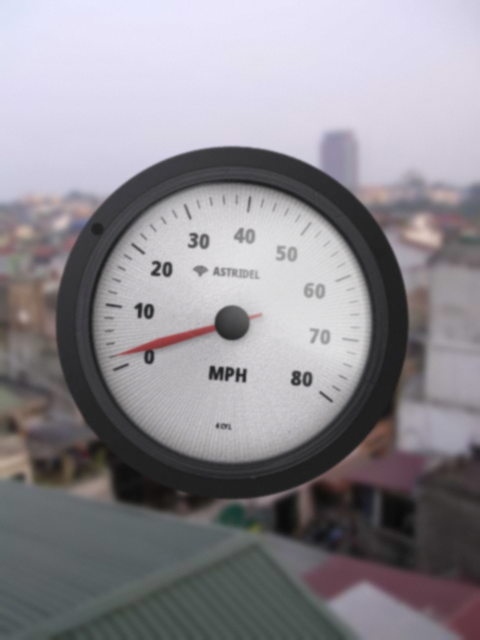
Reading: **2** mph
